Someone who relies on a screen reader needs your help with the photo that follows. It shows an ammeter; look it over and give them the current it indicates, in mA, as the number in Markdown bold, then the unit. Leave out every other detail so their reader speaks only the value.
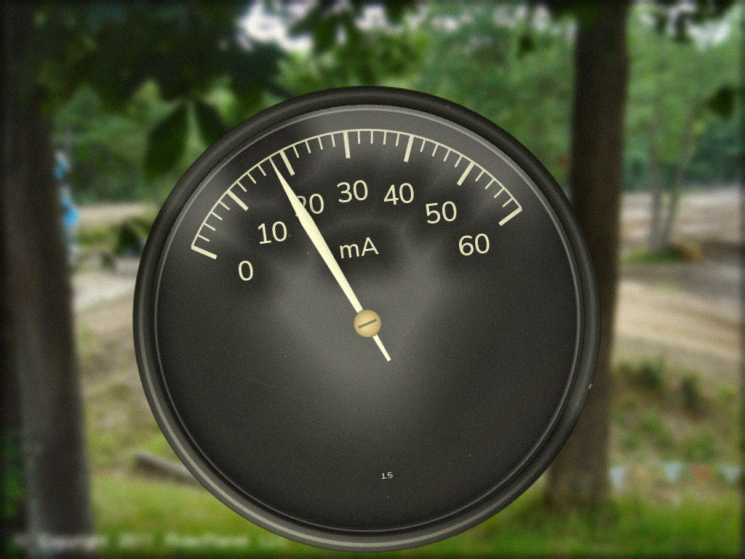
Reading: **18** mA
